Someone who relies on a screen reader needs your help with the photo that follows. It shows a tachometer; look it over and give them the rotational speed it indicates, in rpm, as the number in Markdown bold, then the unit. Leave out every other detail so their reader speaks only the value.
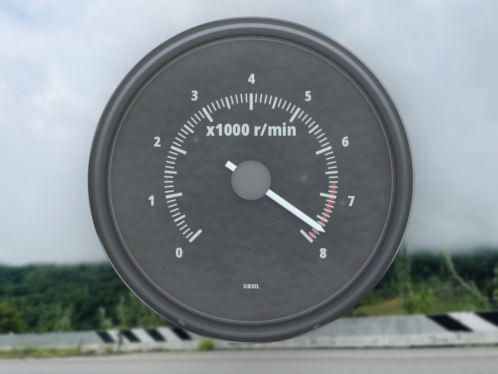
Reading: **7700** rpm
